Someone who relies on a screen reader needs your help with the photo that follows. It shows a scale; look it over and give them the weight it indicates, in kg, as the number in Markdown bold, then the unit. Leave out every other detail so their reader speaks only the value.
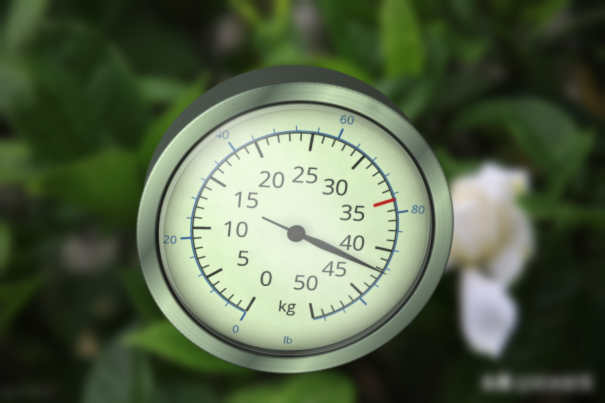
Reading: **42** kg
